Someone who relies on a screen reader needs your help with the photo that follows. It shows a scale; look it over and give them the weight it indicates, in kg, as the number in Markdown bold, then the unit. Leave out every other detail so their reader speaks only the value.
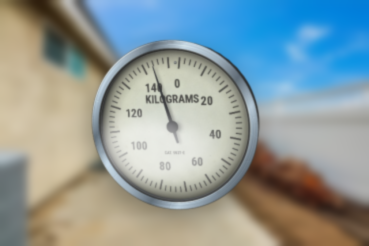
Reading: **144** kg
